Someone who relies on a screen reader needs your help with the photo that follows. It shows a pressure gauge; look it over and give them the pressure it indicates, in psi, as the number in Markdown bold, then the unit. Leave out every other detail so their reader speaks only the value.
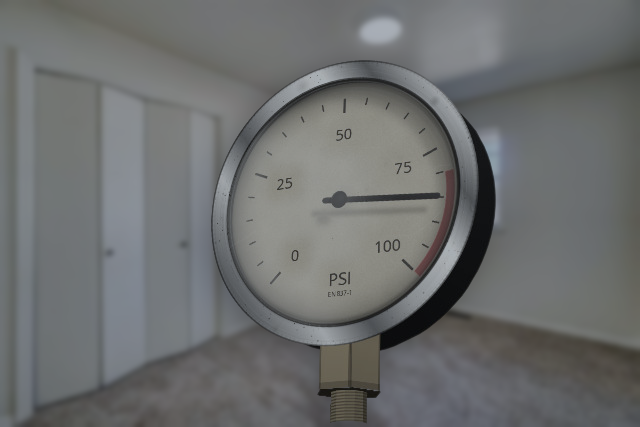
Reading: **85** psi
